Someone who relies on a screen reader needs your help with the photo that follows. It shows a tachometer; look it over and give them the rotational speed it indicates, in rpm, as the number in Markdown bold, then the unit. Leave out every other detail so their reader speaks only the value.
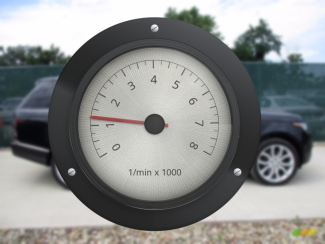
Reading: **1250** rpm
